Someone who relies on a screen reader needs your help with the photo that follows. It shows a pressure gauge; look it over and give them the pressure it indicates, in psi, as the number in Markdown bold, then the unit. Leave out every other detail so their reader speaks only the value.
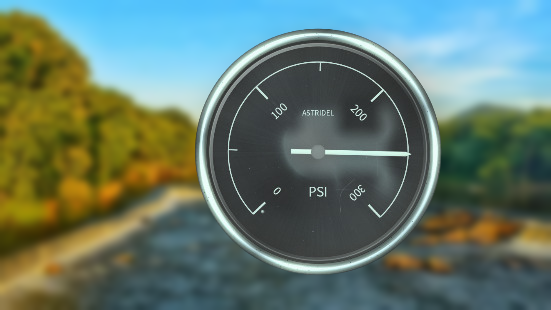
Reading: **250** psi
